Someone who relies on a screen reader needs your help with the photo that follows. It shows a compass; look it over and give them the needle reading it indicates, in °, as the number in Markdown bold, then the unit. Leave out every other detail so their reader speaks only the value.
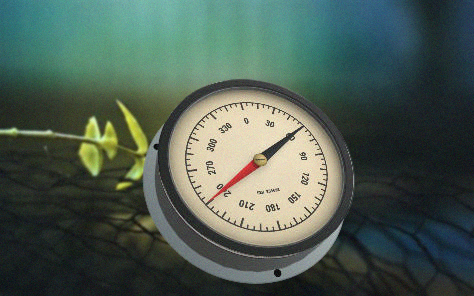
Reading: **240** °
